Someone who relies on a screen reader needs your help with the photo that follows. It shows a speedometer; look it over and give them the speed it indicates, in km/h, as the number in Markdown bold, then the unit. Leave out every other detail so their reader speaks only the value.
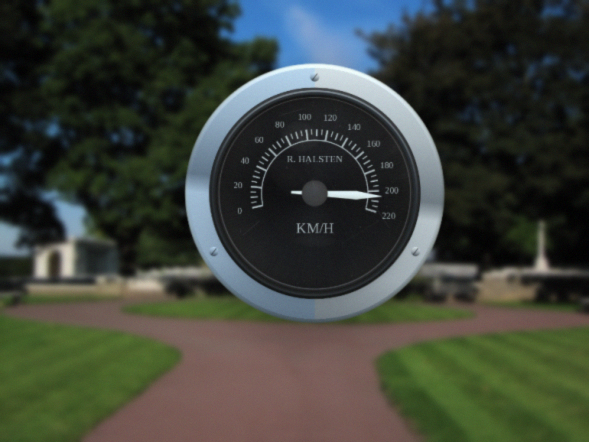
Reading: **205** km/h
